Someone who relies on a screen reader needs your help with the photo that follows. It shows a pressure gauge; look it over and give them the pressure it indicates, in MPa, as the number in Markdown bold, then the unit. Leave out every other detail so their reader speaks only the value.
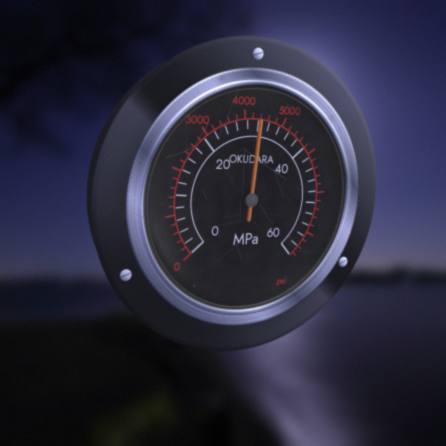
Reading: **30** MPa
